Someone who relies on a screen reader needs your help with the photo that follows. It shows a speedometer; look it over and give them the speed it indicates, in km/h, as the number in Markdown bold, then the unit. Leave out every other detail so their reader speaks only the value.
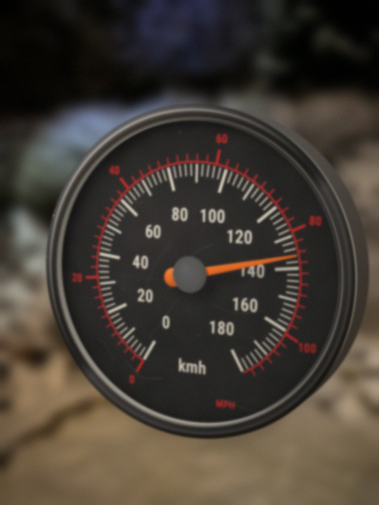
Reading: **136** km/h
